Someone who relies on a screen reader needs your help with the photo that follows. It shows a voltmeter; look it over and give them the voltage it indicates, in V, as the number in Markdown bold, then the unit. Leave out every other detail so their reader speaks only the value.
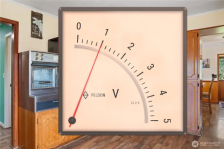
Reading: **1** V
